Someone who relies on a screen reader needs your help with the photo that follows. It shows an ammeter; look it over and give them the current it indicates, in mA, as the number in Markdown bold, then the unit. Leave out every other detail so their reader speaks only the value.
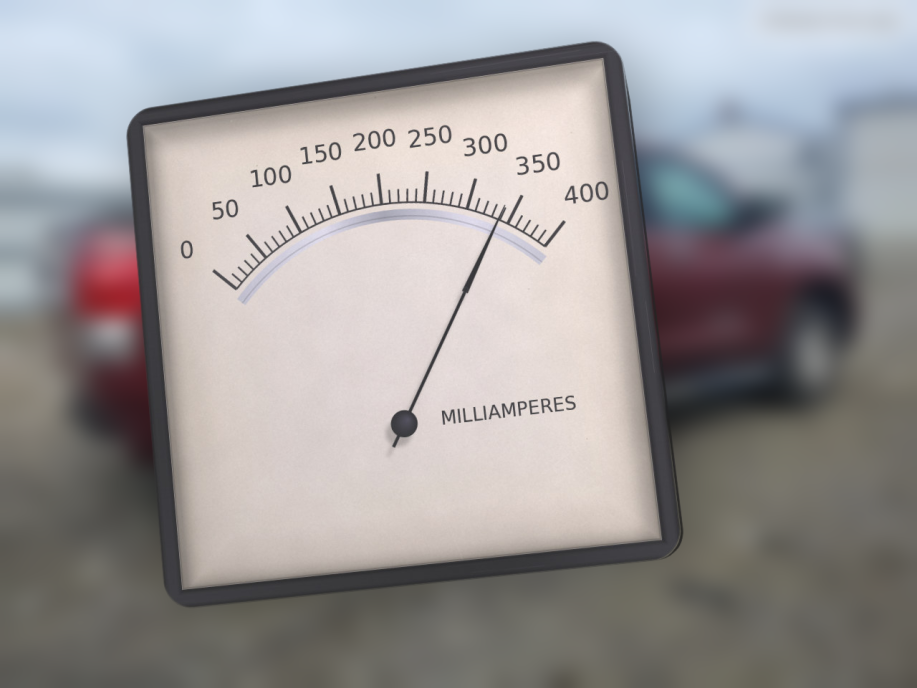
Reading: **340** mA
